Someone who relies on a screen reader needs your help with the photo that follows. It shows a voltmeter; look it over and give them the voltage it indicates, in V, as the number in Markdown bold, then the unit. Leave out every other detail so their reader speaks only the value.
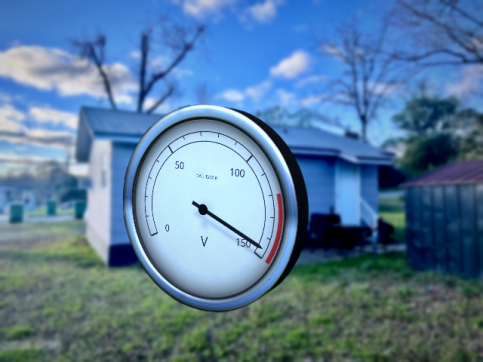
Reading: **145** V
